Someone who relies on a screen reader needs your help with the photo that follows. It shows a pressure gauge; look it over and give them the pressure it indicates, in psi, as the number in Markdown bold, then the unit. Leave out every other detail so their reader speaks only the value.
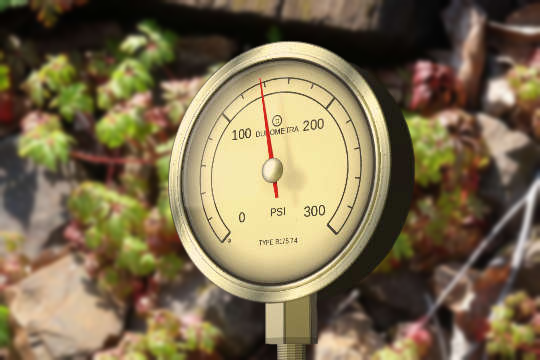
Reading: **140** psi
